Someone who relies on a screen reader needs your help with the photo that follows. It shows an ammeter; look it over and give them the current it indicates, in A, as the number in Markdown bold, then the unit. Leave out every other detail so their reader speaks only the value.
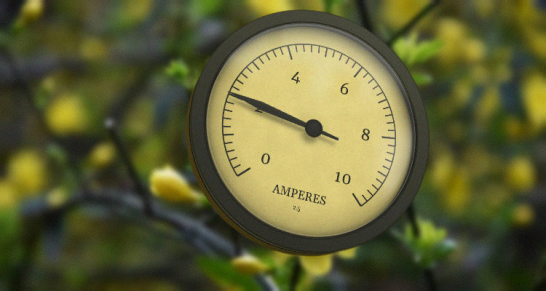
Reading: **2** A
